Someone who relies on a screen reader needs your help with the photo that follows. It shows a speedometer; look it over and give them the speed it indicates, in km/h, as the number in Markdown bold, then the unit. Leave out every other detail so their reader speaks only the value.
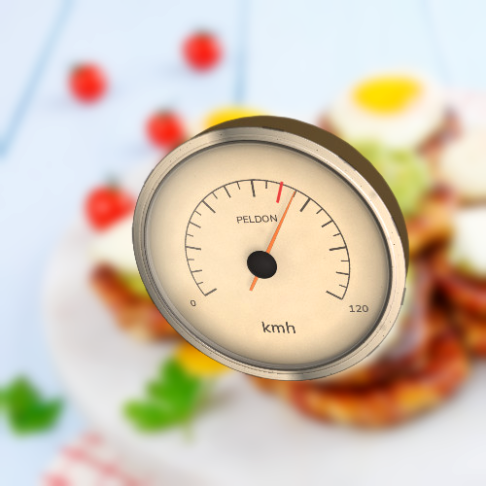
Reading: **75** km/h
